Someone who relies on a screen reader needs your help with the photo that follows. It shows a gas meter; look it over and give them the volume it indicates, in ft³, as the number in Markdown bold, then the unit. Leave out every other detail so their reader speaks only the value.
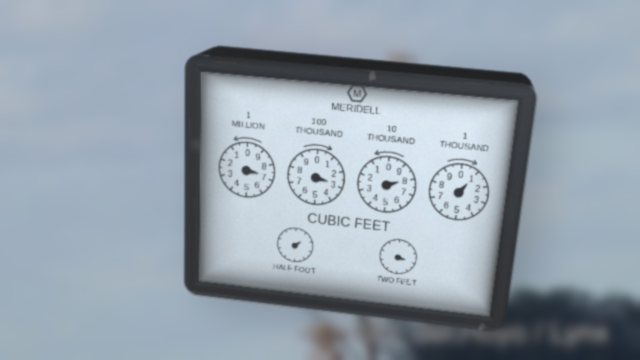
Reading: **728100** ft³
